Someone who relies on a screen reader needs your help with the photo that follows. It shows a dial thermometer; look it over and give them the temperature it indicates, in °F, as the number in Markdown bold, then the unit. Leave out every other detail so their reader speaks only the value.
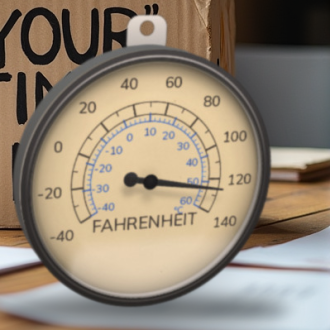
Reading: **125** °F
